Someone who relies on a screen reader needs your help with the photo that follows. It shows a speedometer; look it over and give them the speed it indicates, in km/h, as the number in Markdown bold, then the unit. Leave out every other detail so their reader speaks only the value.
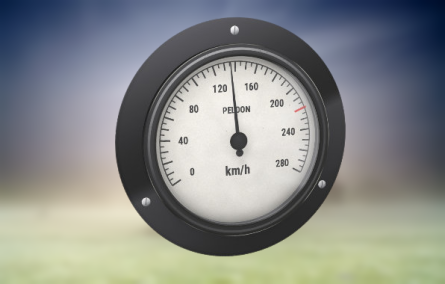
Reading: **135** km/h
